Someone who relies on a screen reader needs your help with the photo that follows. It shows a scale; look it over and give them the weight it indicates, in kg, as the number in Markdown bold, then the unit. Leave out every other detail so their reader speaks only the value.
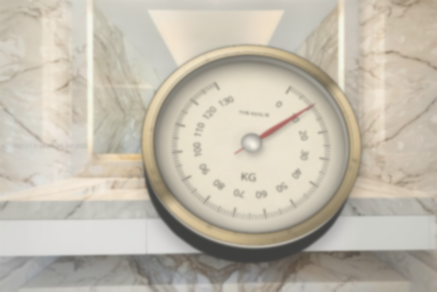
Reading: **10** kg
